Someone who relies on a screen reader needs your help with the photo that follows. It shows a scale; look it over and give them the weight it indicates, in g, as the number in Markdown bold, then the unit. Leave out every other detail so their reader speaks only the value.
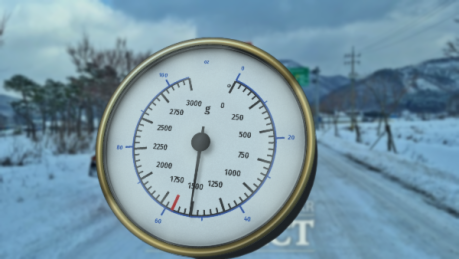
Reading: **1500** g
